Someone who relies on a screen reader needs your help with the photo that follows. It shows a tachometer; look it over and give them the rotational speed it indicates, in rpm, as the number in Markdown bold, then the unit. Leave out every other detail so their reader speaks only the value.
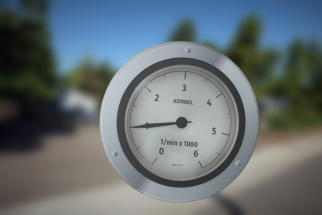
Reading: **1000** rpm
